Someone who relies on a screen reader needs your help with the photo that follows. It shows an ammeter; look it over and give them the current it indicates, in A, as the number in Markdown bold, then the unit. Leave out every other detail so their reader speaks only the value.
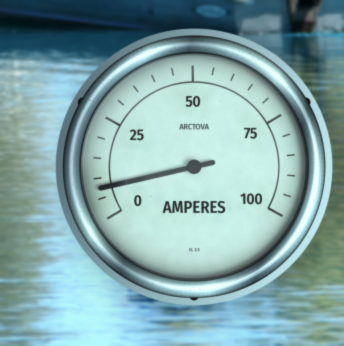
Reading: **7.5** A
